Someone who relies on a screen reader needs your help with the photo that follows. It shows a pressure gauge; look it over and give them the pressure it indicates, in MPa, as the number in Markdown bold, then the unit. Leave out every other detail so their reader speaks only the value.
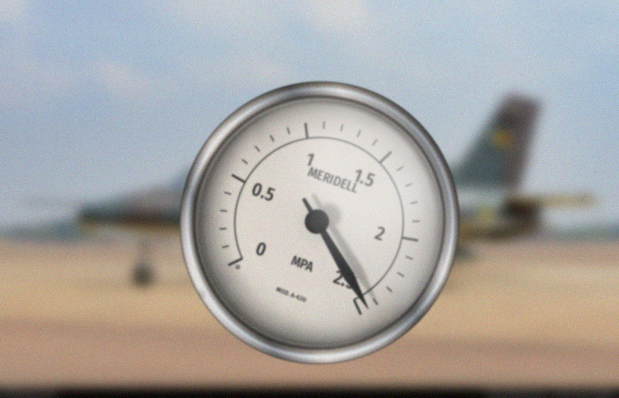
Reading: **2.45** MPa
